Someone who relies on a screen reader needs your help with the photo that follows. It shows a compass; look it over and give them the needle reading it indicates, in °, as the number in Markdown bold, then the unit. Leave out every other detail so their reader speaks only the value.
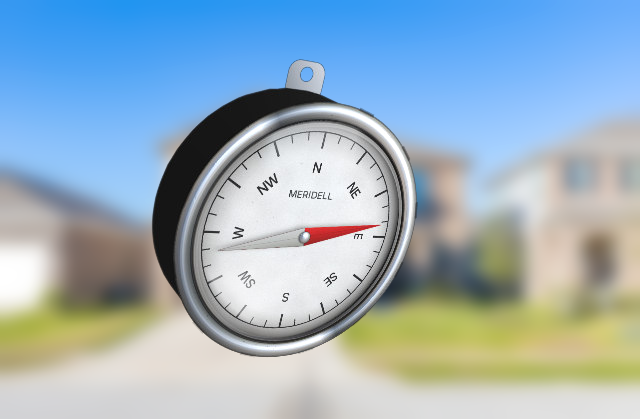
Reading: **80** °
